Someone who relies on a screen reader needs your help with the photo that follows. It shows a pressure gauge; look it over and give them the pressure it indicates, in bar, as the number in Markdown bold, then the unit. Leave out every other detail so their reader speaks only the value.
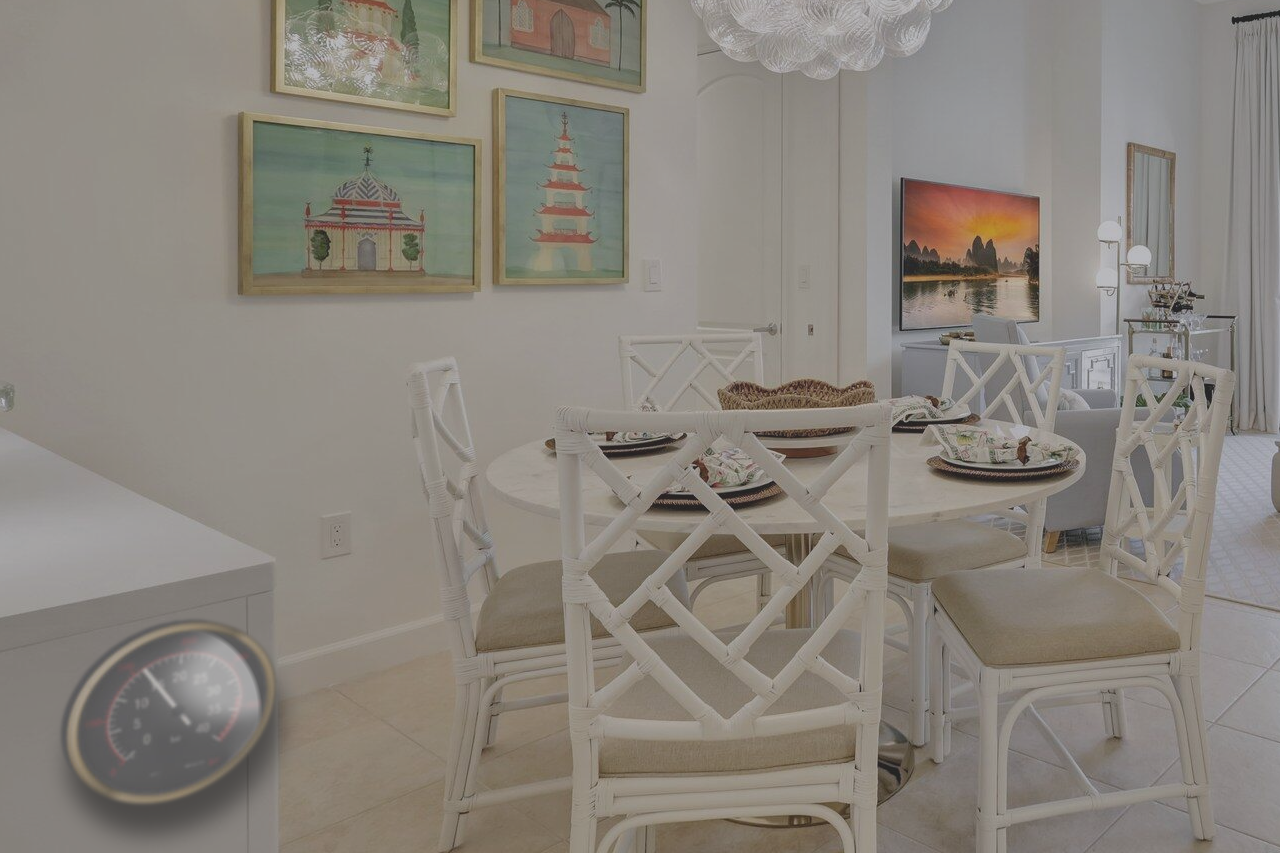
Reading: **15** bar
